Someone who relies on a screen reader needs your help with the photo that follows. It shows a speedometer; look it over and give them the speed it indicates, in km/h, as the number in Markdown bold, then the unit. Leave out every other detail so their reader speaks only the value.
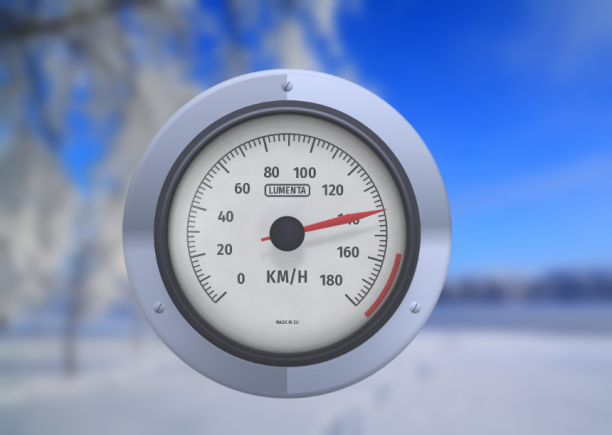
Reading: **140** km/h
